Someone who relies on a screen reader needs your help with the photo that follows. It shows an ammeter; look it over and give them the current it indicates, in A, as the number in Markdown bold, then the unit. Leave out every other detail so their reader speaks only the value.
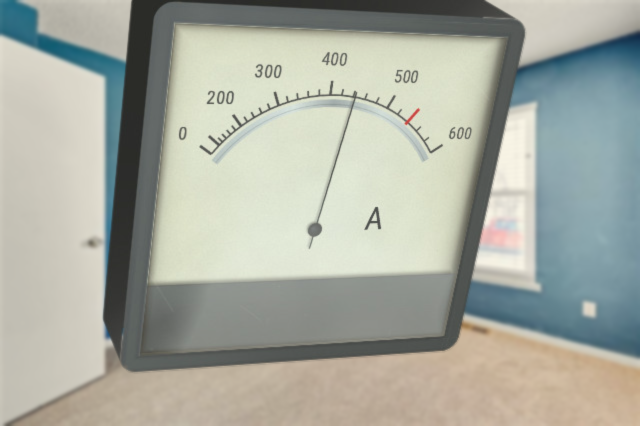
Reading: **440** A
